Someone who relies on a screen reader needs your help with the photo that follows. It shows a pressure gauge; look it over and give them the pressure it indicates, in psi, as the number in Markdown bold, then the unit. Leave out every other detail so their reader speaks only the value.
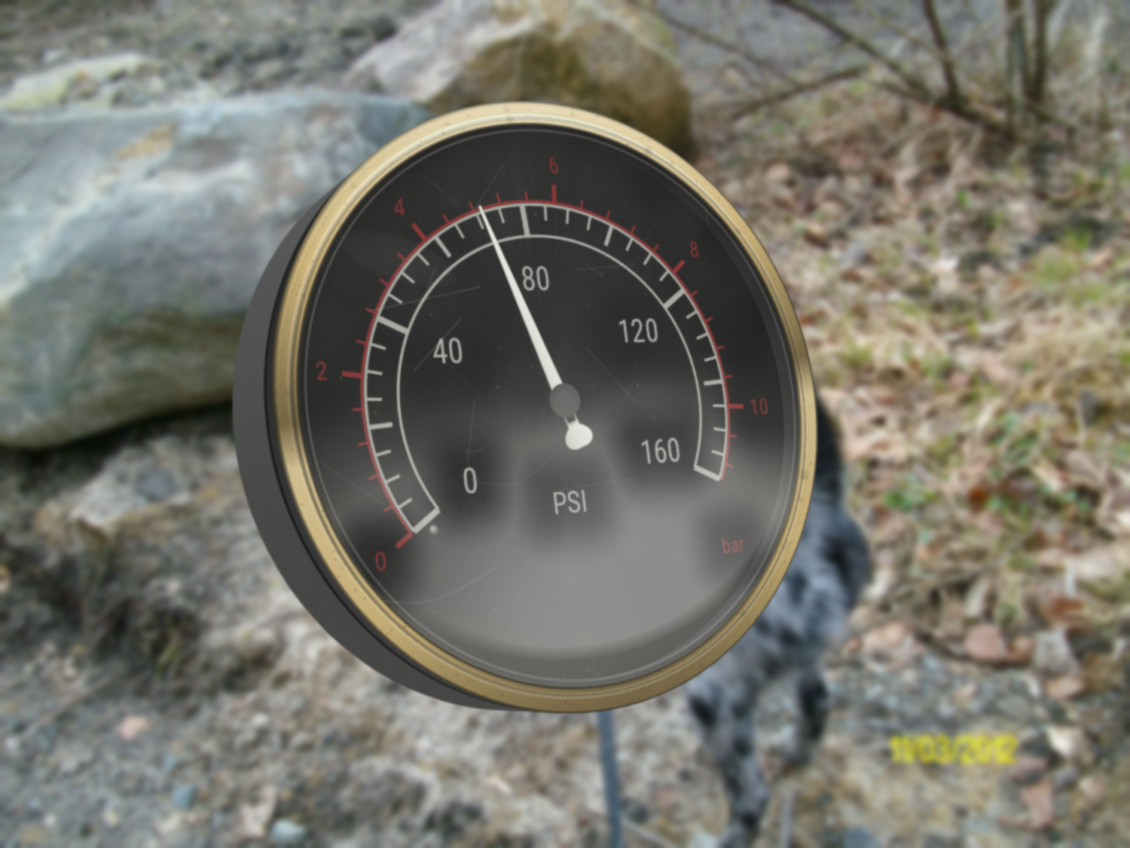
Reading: **70** psi
